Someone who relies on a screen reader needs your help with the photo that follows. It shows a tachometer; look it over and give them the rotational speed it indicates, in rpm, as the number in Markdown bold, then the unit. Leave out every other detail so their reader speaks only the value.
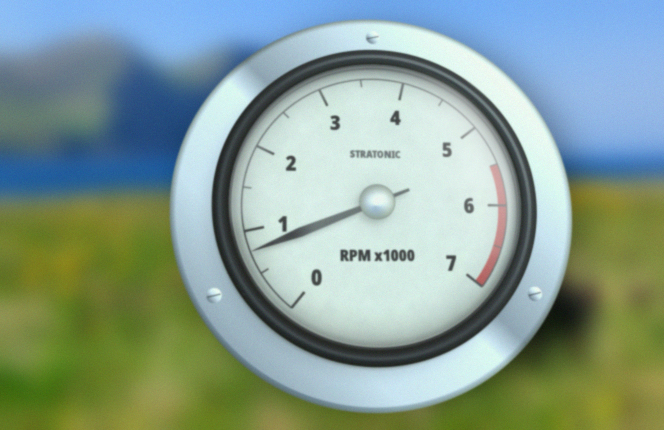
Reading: **750** rpm
